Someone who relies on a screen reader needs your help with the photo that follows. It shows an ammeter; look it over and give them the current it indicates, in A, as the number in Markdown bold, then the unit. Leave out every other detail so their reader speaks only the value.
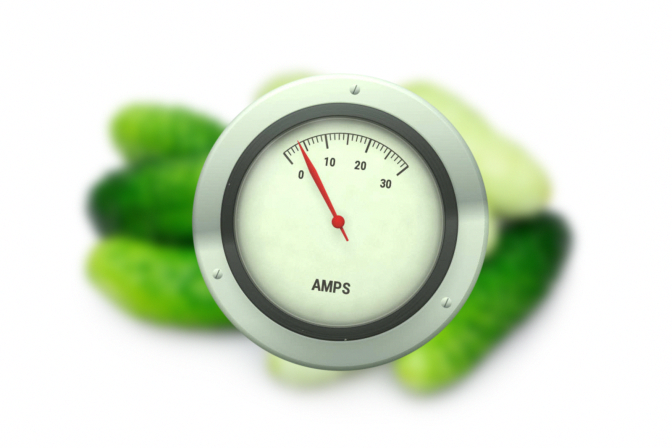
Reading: **4** A
